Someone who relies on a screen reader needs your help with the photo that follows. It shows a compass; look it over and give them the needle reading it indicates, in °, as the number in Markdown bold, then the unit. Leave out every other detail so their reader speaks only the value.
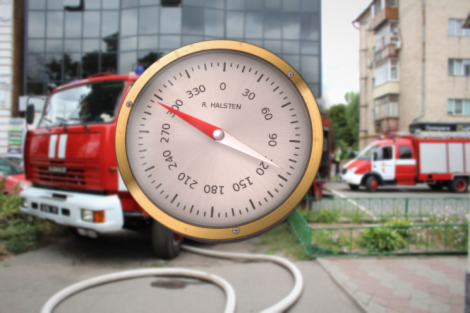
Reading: **295** °
